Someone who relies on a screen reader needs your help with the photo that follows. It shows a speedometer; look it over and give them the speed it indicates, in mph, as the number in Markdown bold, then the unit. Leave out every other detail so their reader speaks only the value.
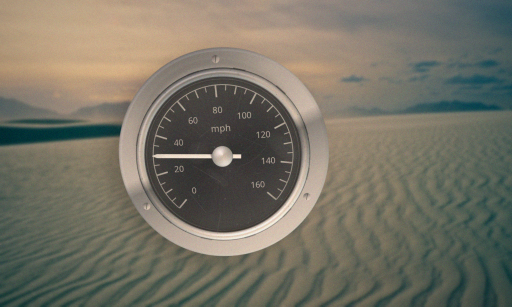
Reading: **30** mph
